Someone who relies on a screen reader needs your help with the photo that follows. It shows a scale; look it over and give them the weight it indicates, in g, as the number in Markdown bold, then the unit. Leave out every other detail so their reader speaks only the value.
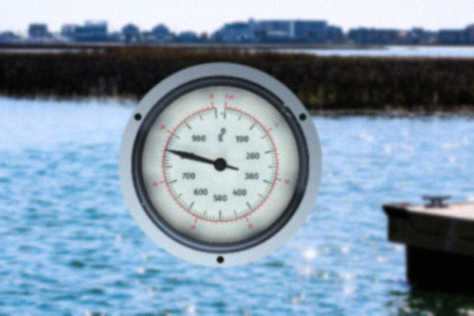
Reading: **800** g
